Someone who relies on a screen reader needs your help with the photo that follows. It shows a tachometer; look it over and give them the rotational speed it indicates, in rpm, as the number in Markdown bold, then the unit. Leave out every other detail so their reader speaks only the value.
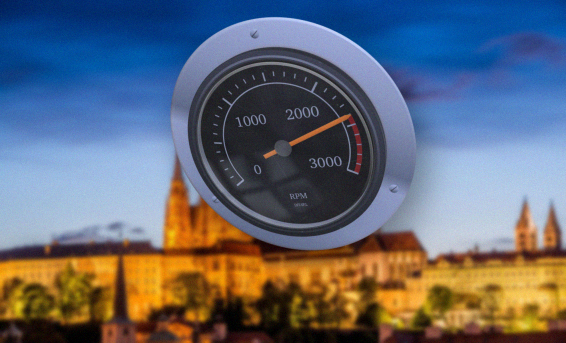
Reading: **2400** rpm
